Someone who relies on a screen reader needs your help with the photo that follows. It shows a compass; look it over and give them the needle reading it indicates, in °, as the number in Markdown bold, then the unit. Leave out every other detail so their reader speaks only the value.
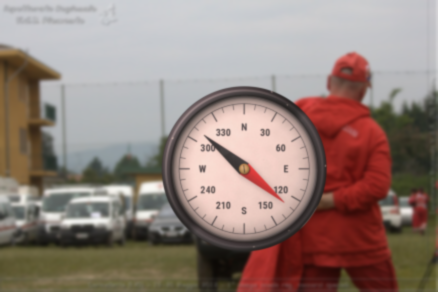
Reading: **130** °
